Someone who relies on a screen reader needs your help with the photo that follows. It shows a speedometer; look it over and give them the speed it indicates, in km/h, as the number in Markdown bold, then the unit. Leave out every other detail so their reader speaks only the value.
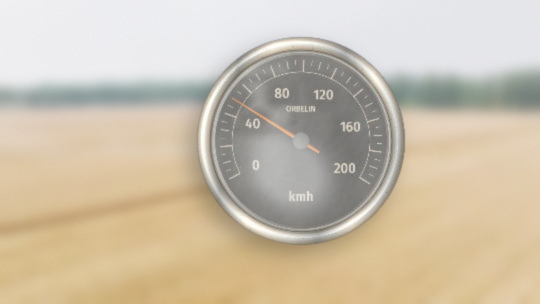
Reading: **50** km/h
